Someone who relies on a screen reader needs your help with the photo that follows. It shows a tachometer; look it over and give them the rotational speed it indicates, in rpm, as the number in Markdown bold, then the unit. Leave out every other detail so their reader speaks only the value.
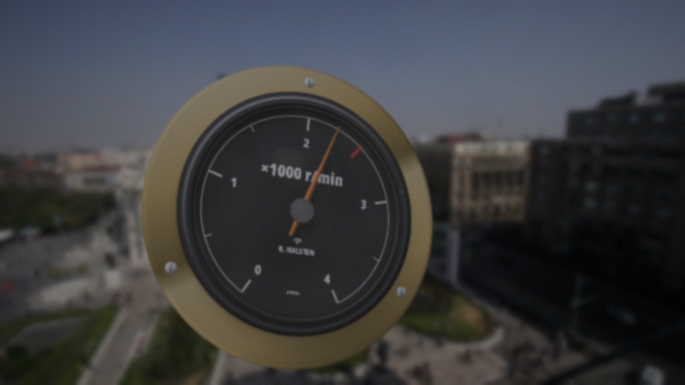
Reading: **2250** rpm
